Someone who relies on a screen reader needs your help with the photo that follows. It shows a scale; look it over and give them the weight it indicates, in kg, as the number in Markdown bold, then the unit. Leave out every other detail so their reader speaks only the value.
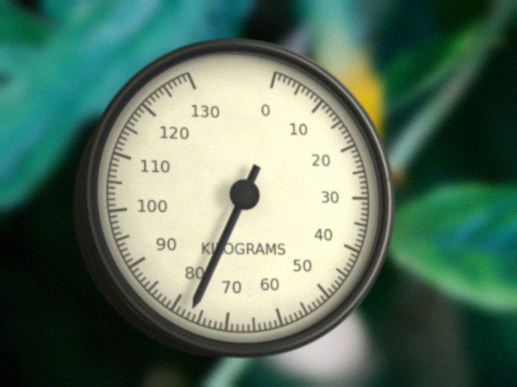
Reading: **77** kg
